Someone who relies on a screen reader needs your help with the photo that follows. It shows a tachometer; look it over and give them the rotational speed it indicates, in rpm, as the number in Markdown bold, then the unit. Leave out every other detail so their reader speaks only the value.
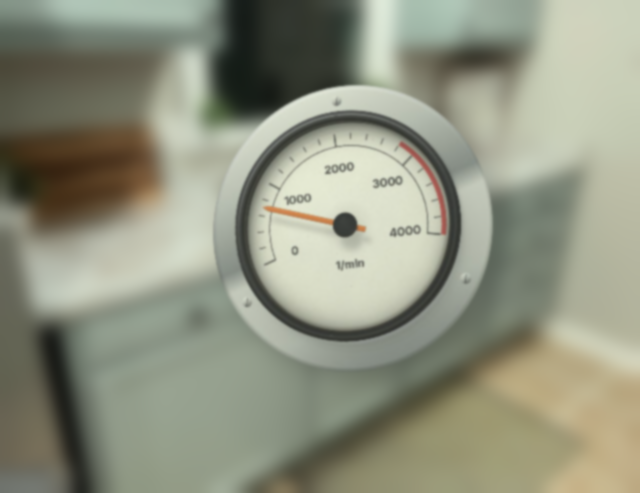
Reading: **700** rpm
